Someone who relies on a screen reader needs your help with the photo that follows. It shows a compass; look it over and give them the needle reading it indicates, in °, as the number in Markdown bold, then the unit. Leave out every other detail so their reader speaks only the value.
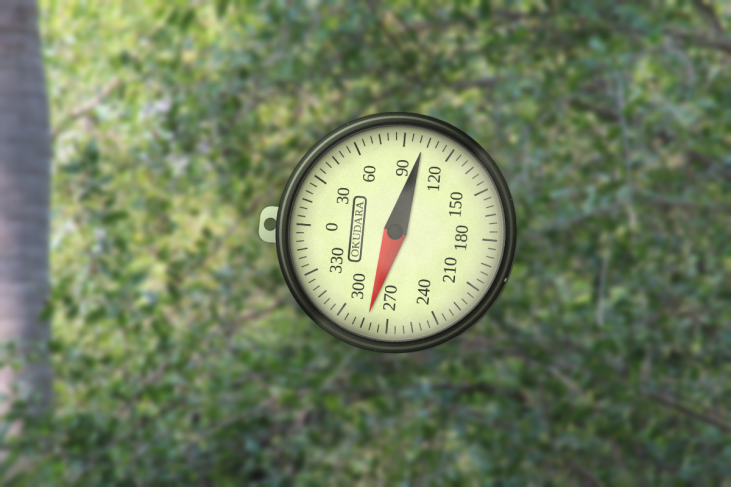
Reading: **282.5** °
